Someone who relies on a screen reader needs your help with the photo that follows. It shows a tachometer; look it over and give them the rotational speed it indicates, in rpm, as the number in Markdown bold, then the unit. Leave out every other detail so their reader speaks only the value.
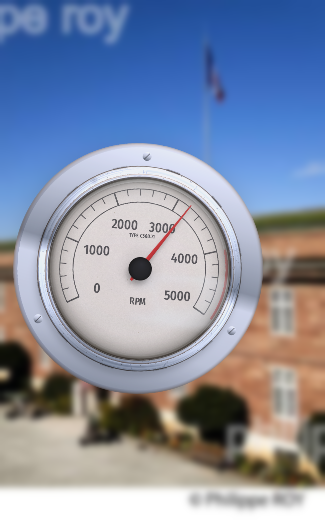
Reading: **3200** rpm
